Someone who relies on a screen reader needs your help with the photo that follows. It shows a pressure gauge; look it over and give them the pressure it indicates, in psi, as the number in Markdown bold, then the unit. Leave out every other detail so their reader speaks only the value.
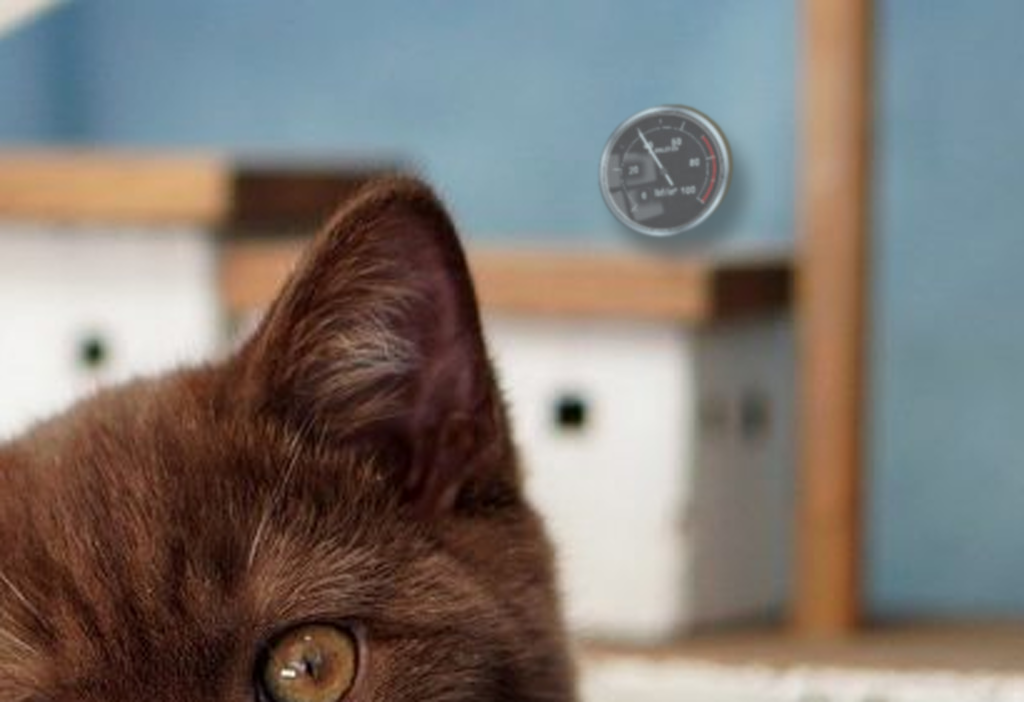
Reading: **40** psi
